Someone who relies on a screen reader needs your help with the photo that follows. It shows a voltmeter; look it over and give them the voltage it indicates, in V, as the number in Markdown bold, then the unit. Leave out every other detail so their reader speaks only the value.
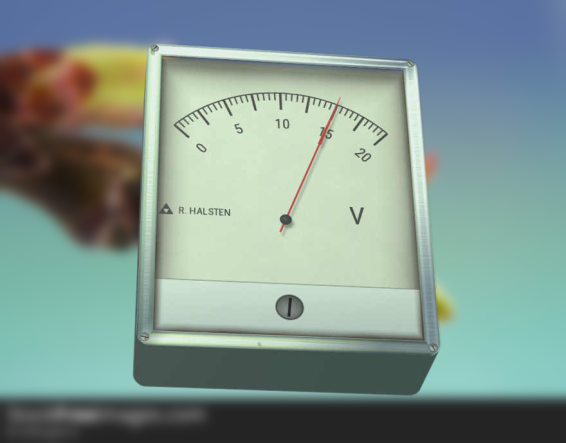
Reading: **15** V
